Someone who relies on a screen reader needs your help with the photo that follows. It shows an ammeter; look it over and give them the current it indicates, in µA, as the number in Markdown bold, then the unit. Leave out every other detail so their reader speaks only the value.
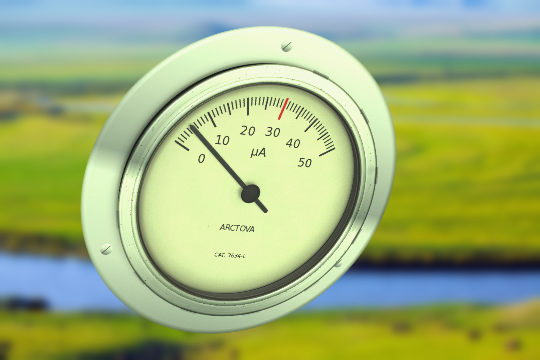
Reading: **5** µA
